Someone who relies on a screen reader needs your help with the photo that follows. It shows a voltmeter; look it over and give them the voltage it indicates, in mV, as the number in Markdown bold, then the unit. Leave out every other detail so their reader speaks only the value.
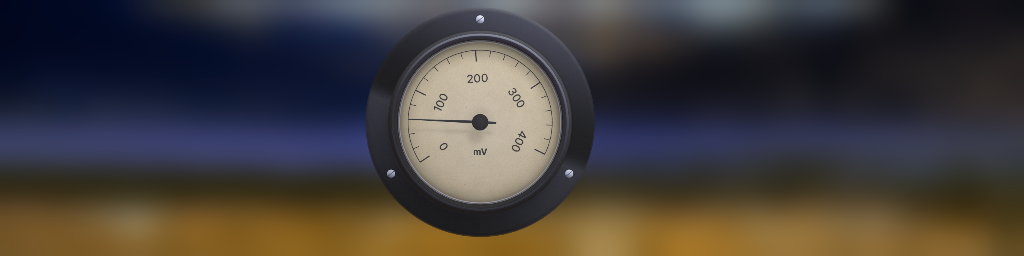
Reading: **60** mV
